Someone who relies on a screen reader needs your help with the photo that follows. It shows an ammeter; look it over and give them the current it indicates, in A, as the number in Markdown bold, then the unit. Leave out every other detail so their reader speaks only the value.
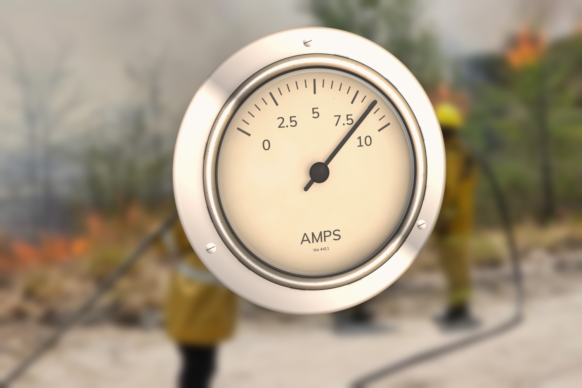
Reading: **8.5** A
